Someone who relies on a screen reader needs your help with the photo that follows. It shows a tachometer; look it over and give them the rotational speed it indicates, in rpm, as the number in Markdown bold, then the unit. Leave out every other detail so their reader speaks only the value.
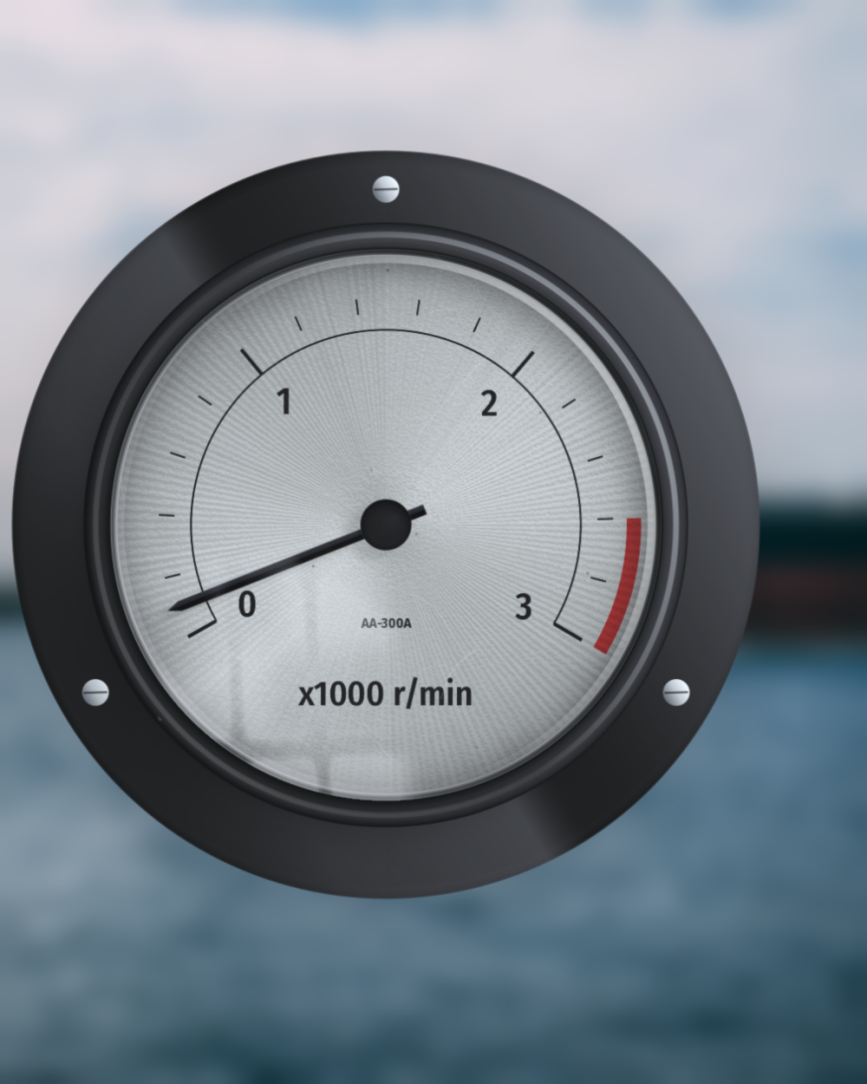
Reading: **100** rpm
